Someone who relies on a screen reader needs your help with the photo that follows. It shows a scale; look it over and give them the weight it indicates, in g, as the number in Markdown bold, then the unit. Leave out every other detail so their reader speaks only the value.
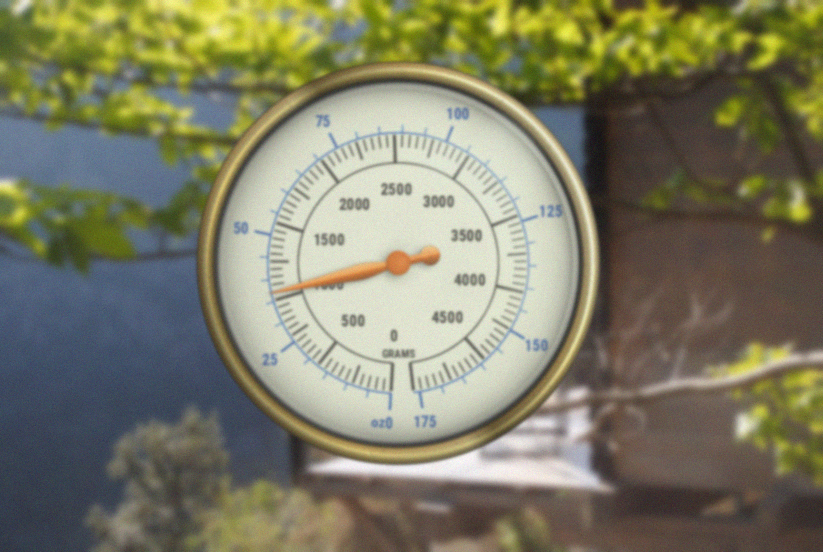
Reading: **1050** g
